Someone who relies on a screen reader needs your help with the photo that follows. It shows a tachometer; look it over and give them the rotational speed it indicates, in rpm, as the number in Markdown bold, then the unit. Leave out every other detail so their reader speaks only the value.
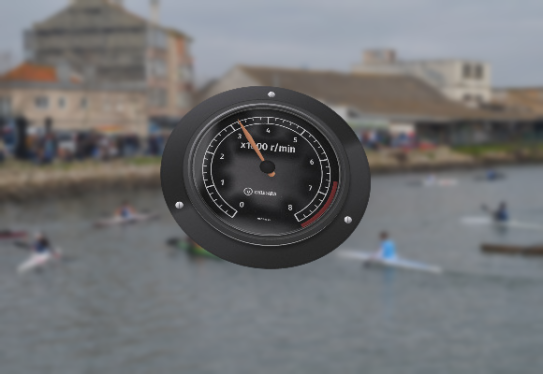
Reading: **3200** rpm
